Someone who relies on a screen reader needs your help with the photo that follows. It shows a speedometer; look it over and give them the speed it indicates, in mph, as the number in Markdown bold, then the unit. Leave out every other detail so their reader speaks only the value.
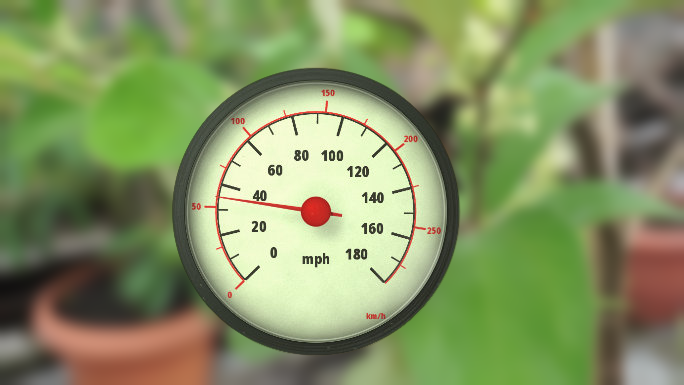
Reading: **35** mph
